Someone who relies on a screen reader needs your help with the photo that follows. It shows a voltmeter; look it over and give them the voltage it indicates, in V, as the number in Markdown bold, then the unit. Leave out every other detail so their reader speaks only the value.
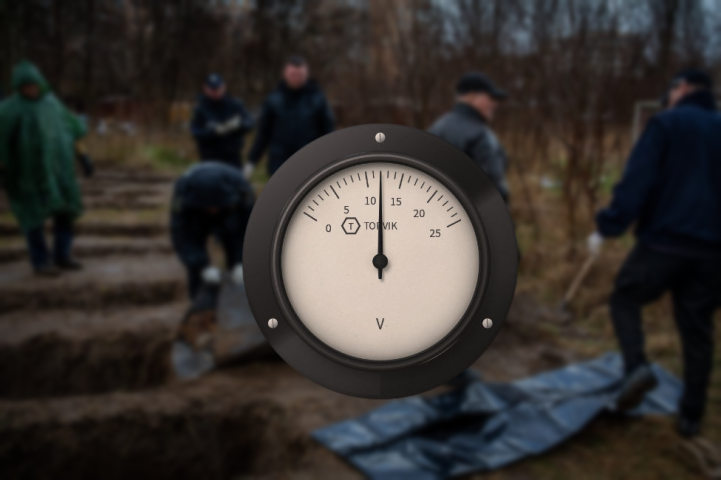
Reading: **12** V
